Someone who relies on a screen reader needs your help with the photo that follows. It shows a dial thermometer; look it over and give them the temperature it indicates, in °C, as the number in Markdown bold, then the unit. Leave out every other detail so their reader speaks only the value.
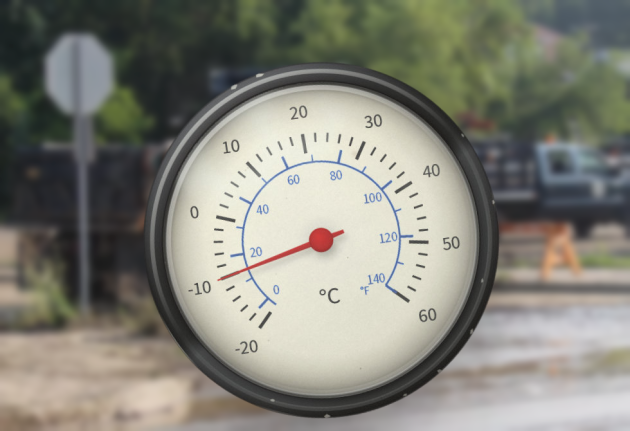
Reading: **-10** °C
